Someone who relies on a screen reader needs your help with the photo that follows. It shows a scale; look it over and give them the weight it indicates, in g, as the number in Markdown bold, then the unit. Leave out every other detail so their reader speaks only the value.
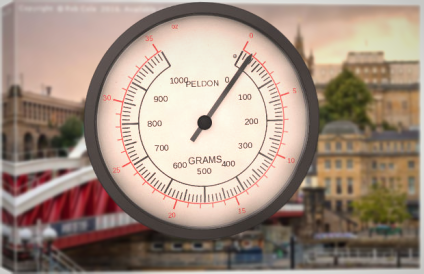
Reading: **20** g
